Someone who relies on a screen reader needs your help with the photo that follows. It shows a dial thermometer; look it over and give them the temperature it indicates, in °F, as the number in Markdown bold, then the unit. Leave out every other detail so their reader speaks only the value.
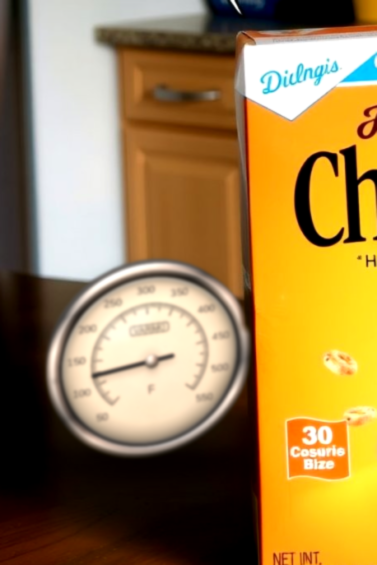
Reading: **125** °F
